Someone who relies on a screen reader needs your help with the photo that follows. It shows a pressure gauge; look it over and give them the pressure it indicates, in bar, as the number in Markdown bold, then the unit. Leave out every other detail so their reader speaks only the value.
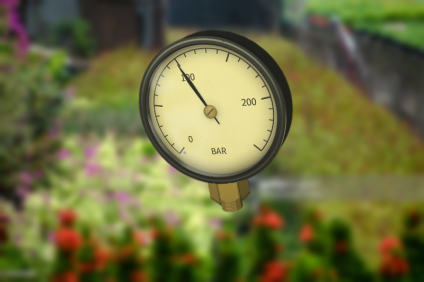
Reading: **100** bar
